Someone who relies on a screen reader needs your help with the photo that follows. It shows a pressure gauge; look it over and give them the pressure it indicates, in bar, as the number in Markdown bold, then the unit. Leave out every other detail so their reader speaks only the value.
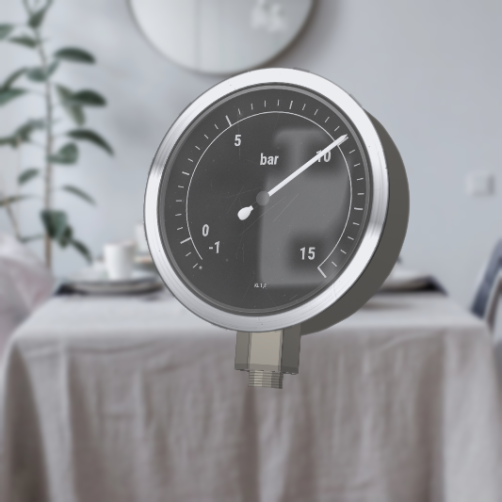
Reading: **10** bar
